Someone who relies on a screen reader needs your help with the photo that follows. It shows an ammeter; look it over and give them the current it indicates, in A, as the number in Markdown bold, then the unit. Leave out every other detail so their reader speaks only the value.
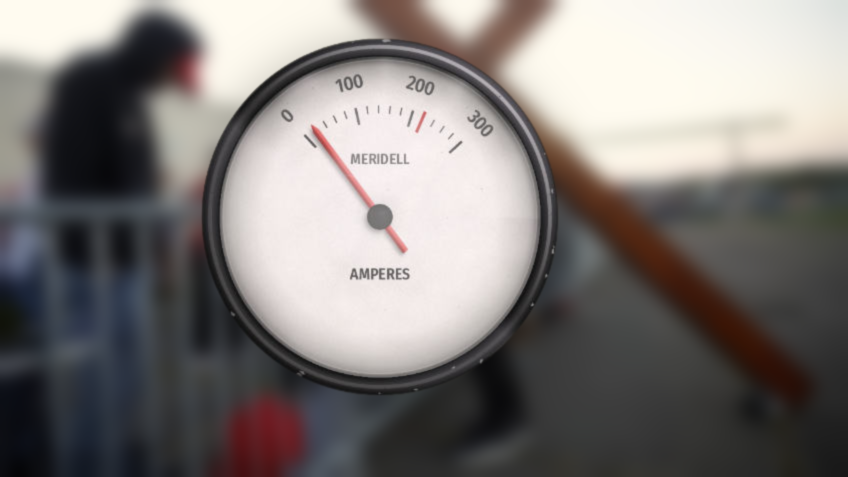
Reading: **20** A
